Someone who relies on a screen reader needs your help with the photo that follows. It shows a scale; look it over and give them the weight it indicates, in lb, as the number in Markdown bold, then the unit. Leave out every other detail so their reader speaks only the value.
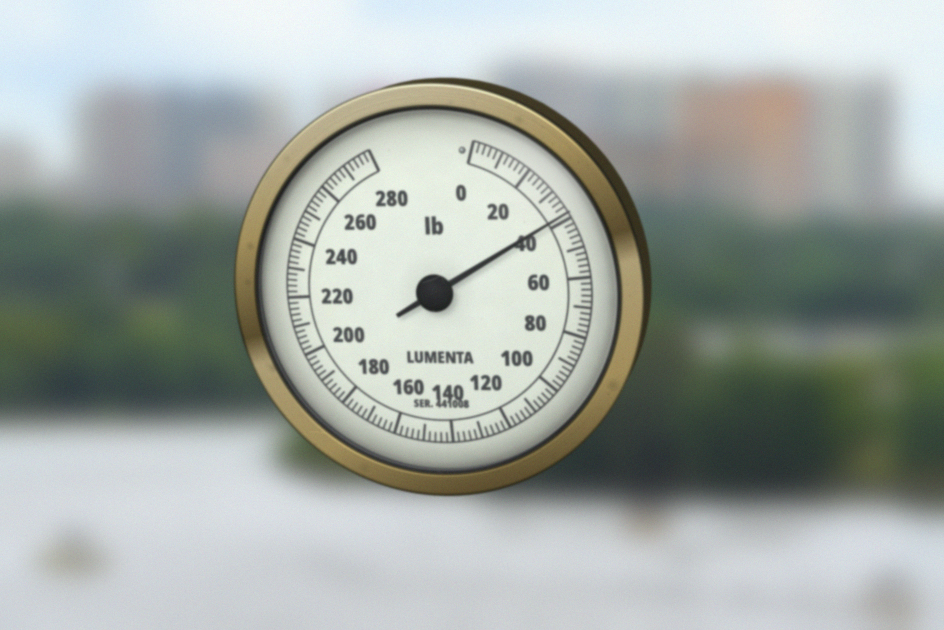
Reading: **38** lb
